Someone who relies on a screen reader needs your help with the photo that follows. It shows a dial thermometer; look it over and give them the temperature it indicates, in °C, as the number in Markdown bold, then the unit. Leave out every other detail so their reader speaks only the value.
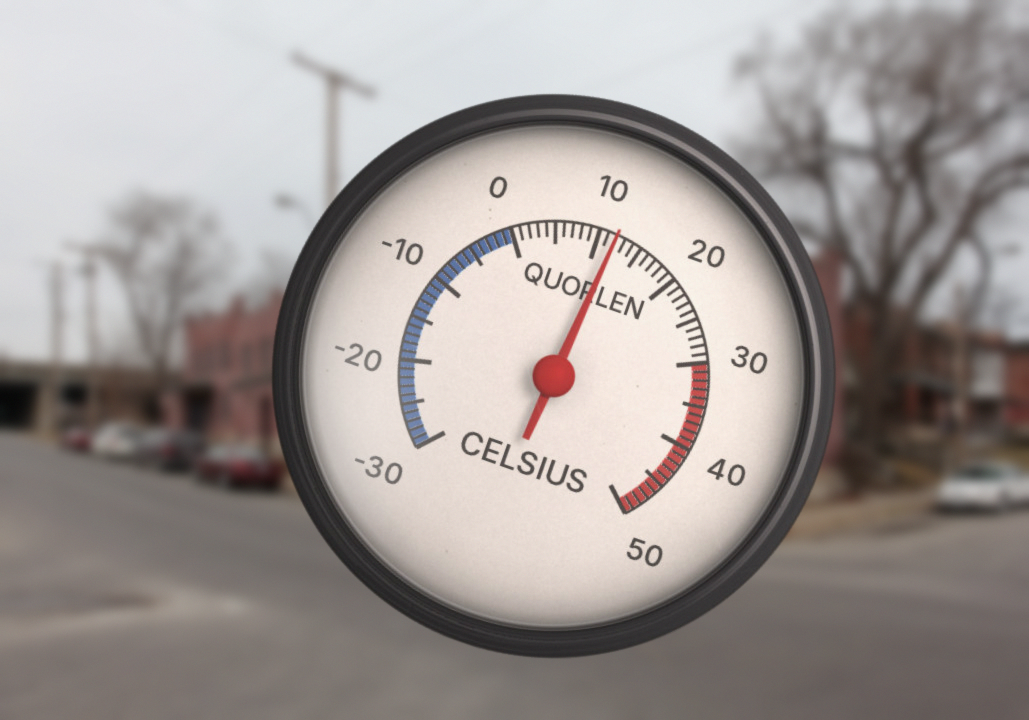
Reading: **12** °C
